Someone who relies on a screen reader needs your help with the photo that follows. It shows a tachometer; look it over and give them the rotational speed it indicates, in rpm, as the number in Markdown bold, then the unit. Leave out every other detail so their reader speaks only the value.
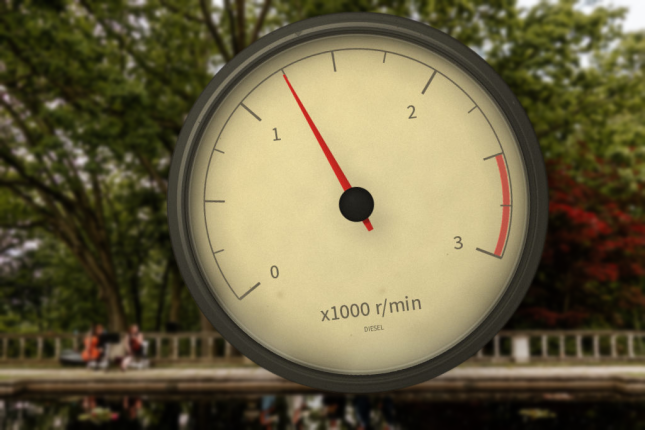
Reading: **1250** rpm
